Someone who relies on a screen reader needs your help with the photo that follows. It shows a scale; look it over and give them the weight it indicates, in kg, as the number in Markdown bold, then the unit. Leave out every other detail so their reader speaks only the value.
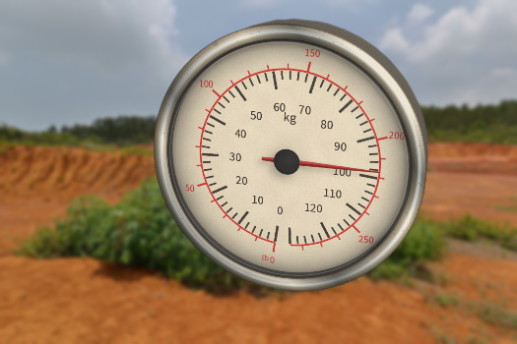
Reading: **98** kg
